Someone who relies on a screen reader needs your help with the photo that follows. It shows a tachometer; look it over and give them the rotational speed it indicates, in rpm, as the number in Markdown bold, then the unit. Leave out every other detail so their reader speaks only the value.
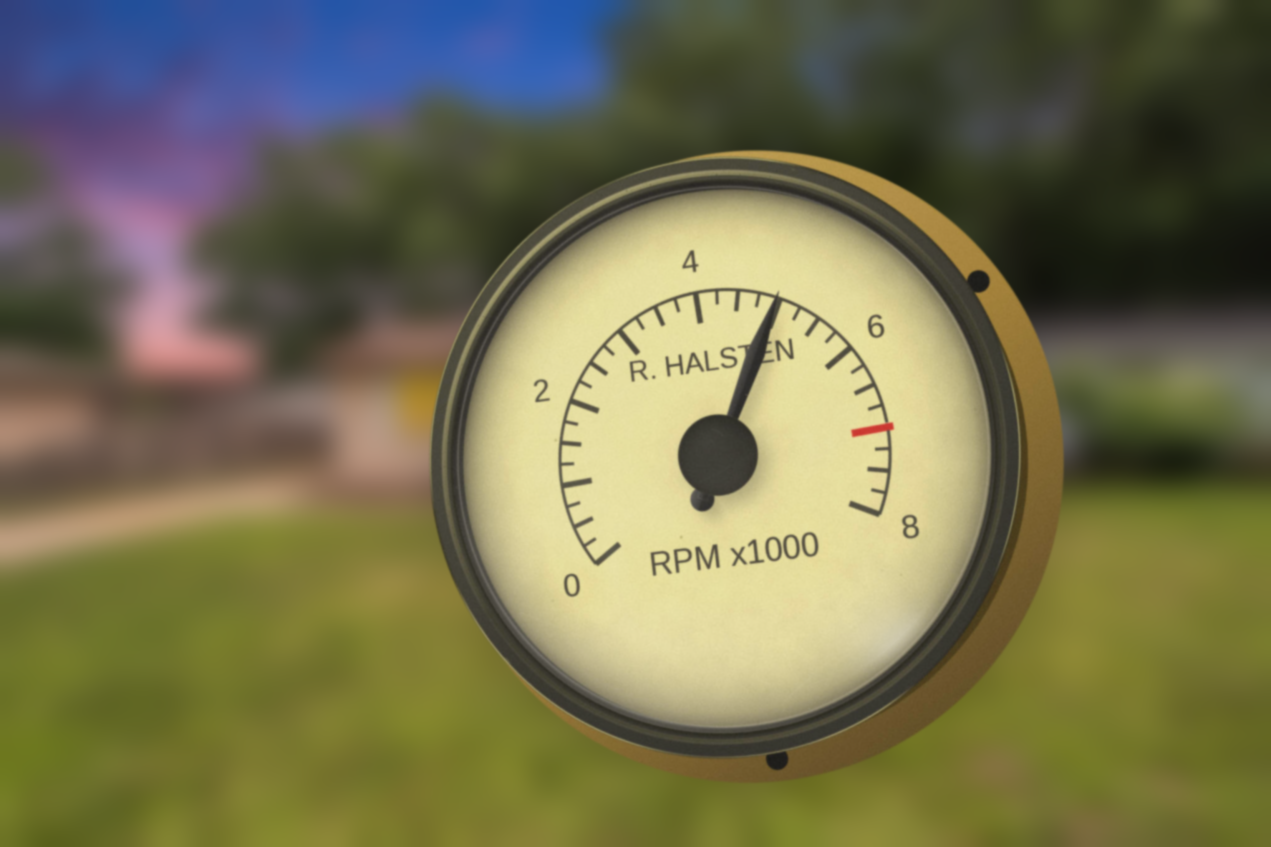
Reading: **5000** rpm
